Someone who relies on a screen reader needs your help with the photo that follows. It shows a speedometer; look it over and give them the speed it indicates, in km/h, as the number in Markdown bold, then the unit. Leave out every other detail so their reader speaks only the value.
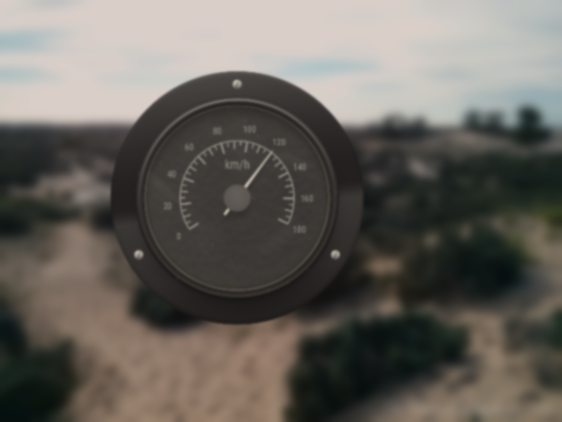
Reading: **120** km/h
